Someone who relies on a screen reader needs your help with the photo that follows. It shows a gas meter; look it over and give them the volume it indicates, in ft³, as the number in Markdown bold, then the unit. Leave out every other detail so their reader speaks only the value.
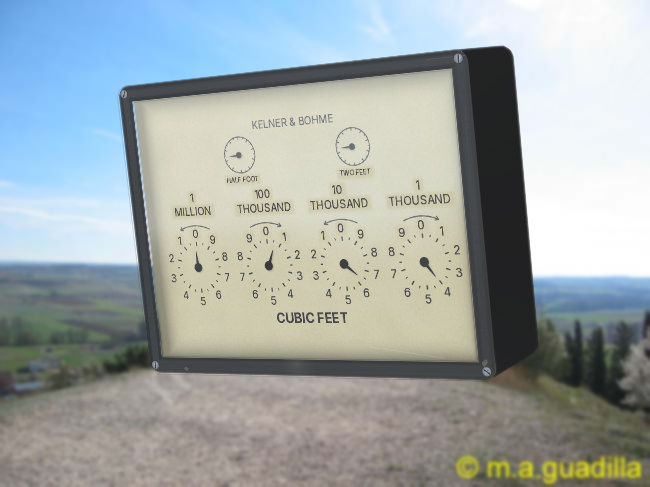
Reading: **6400** ft³
